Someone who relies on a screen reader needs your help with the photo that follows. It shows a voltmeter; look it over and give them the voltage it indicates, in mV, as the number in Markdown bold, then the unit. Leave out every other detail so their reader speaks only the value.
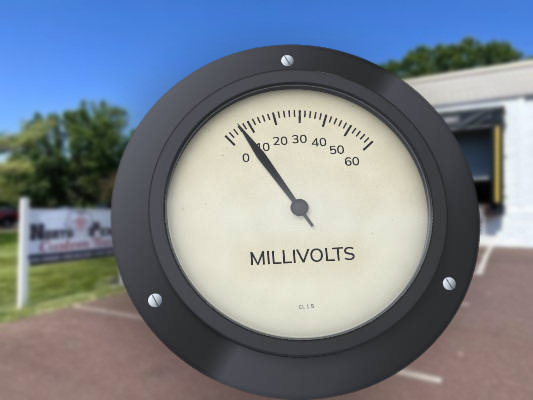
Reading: **6** mV
